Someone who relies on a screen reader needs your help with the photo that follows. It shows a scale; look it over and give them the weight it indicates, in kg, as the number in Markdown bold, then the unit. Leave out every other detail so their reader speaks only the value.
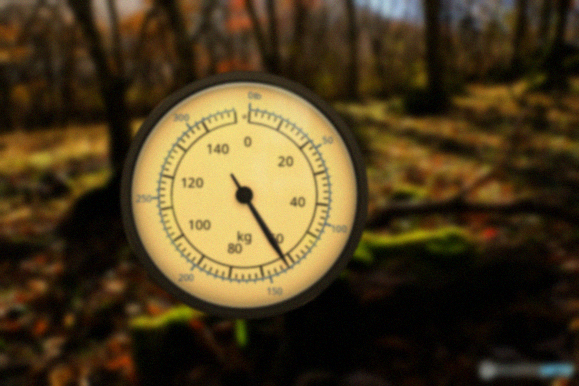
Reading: **62** kg
